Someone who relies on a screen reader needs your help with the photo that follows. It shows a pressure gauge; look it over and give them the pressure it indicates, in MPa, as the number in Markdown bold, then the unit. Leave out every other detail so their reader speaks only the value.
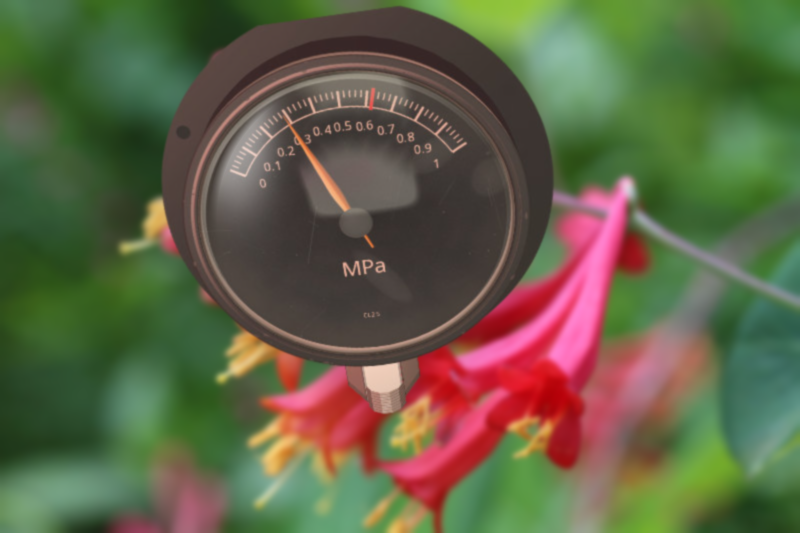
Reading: **0.3** MPa
